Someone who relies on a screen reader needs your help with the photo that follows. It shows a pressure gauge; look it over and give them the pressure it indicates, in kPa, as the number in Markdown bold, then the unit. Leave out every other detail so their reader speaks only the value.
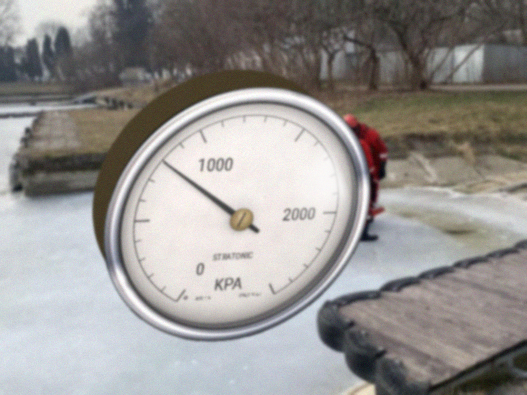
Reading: **800** kPa
